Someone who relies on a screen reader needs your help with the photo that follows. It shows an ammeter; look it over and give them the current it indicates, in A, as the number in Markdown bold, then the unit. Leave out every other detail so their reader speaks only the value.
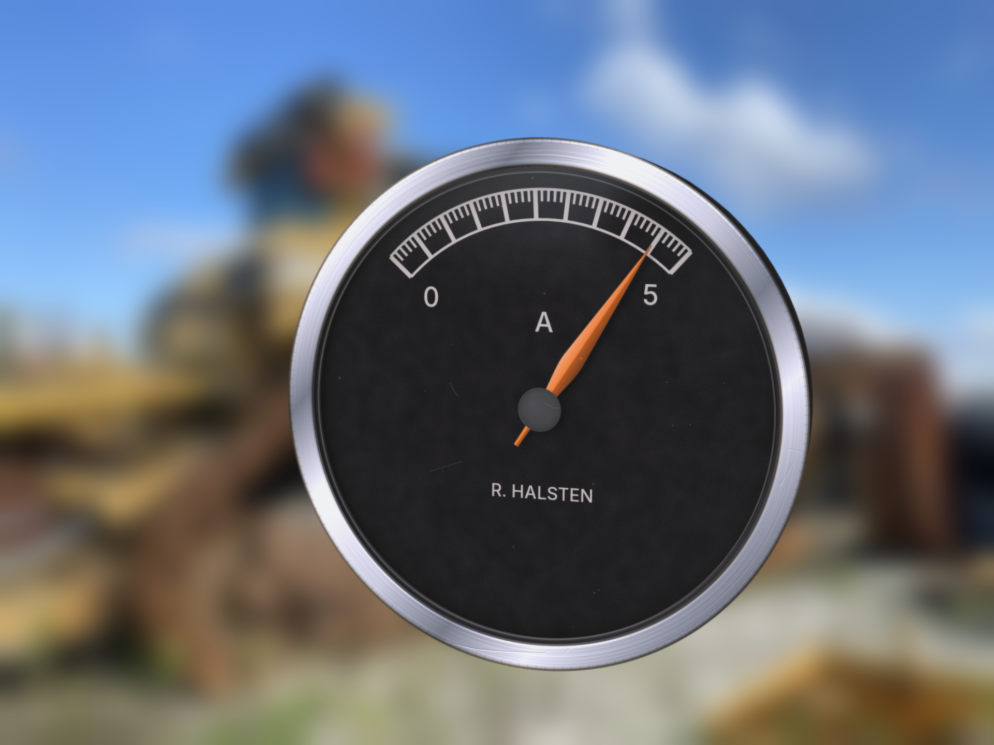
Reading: **4.5** A
